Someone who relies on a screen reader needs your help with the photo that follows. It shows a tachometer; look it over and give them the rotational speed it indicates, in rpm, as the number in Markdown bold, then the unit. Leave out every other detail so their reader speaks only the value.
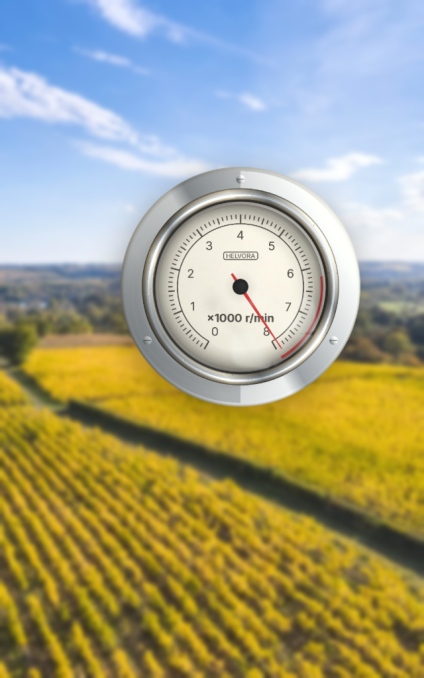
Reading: **7900** rpm
